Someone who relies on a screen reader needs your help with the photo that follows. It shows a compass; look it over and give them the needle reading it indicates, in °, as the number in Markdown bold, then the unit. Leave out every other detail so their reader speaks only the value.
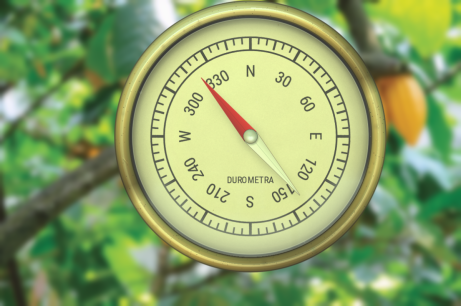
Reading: **320** °
